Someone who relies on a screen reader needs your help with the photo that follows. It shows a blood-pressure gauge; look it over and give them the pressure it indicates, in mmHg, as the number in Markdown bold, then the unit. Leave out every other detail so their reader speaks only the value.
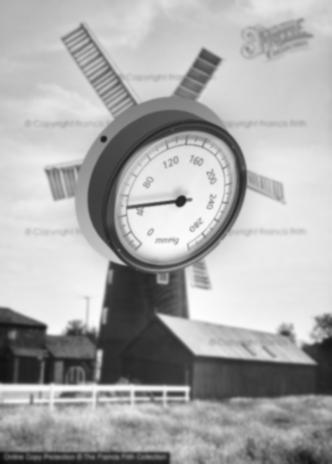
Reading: **50** mmHg
